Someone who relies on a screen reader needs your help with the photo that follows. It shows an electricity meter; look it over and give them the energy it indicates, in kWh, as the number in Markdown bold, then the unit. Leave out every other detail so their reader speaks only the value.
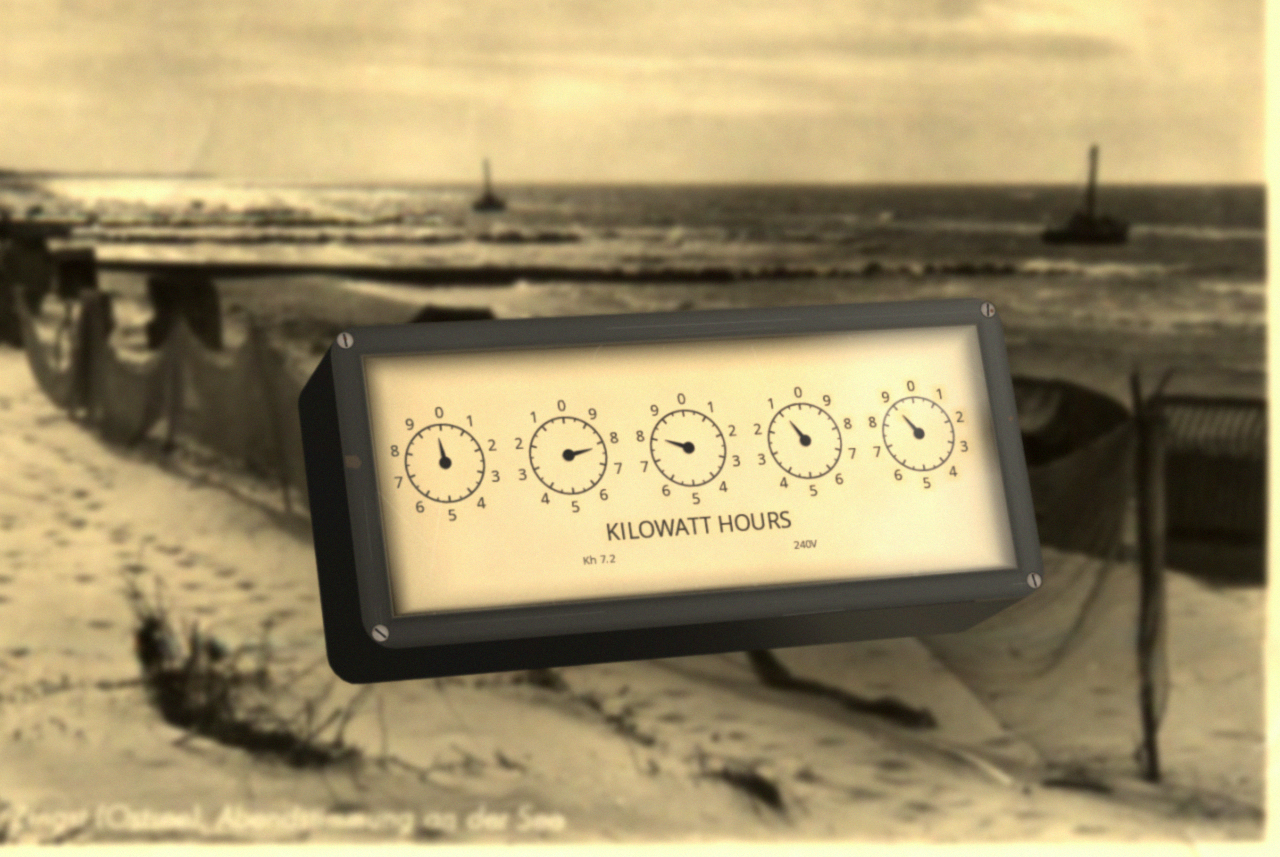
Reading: **97809** kWh
